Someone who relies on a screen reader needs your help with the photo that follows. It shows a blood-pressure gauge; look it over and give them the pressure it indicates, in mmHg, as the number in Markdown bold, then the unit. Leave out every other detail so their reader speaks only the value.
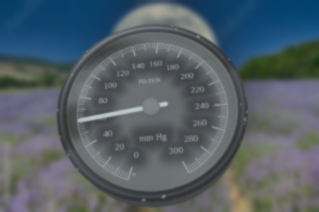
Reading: **60** mmHg
